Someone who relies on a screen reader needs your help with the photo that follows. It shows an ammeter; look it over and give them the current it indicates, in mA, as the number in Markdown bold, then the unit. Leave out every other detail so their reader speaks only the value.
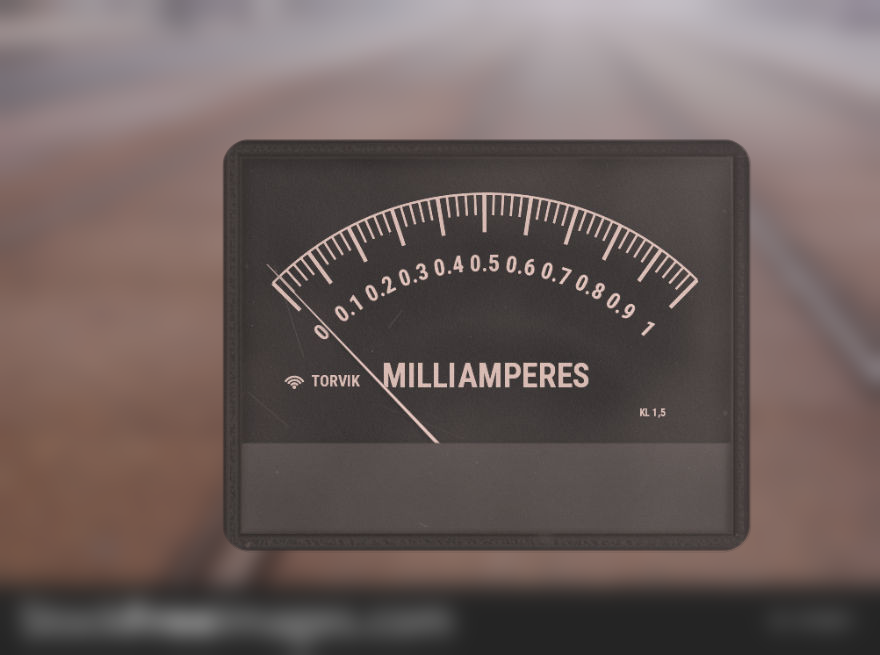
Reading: **0.02** mA
